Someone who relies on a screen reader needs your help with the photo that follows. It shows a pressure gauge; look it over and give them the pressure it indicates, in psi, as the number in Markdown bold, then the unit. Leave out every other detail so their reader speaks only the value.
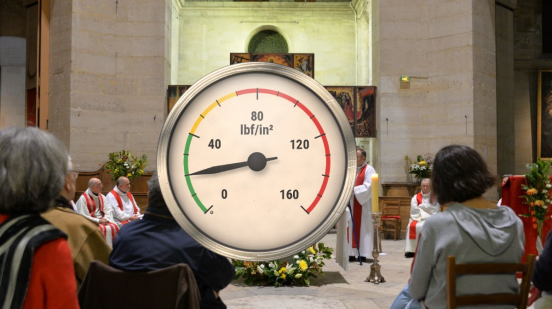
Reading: **20** psi
